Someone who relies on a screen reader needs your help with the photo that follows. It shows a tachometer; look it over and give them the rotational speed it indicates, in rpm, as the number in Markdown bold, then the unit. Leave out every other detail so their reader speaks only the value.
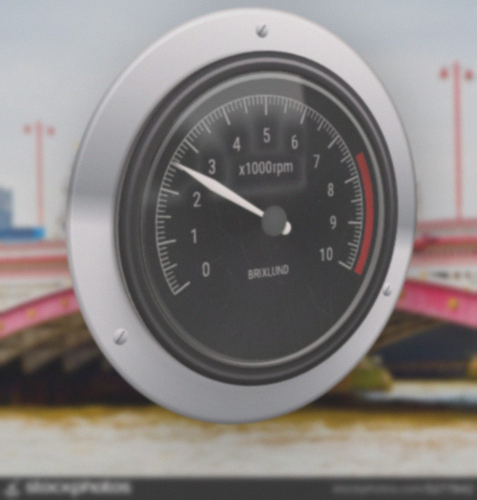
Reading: **2500** rpm
